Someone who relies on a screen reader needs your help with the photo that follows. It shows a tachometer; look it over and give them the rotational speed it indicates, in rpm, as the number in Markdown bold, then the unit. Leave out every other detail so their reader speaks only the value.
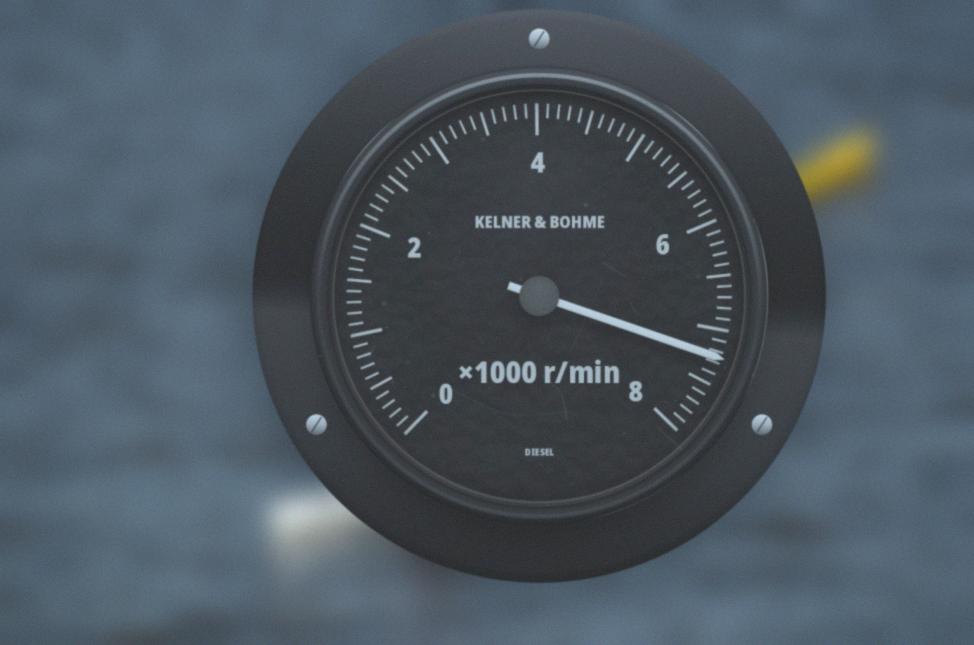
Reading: **7250** rpm
